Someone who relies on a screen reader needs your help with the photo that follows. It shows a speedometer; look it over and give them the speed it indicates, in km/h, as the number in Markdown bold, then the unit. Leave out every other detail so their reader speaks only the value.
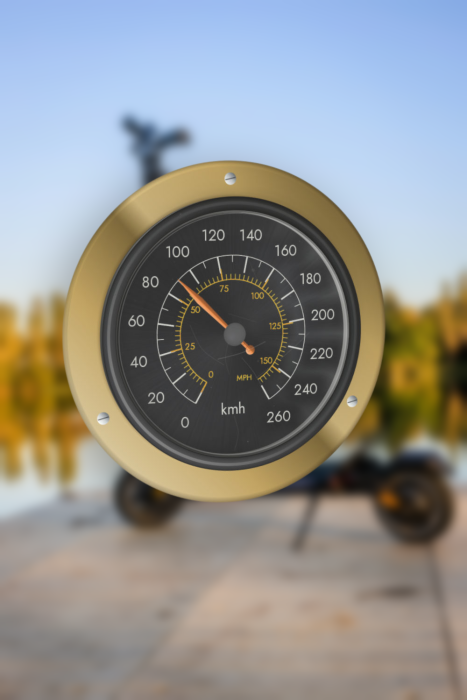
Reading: **90** km/h
